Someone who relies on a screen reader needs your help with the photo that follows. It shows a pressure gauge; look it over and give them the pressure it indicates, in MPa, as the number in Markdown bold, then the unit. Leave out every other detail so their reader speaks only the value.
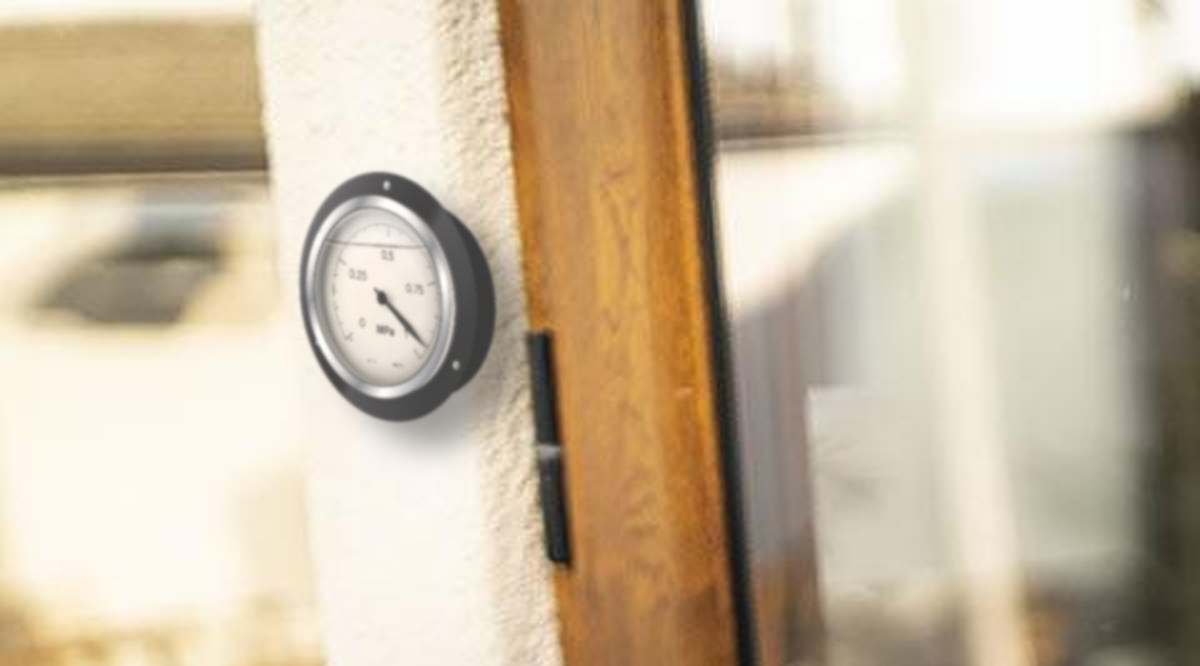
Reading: **0.95** MPa
